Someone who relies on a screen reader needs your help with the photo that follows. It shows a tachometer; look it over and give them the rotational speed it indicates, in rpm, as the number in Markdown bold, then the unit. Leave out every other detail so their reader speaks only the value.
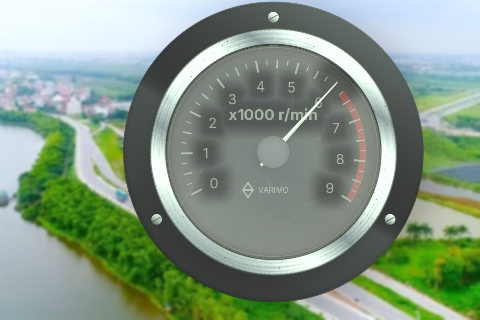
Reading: **6000** rpm
